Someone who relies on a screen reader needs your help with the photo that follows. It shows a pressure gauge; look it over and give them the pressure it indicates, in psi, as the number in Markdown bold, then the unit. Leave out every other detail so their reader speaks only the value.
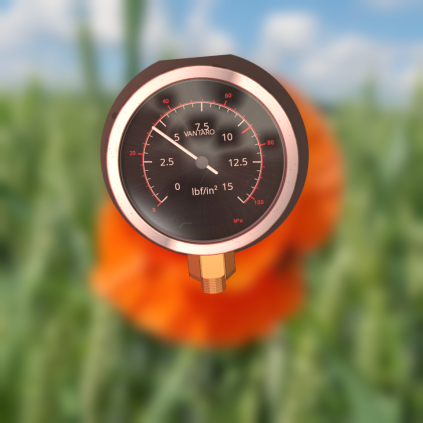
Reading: **4.5** psi
